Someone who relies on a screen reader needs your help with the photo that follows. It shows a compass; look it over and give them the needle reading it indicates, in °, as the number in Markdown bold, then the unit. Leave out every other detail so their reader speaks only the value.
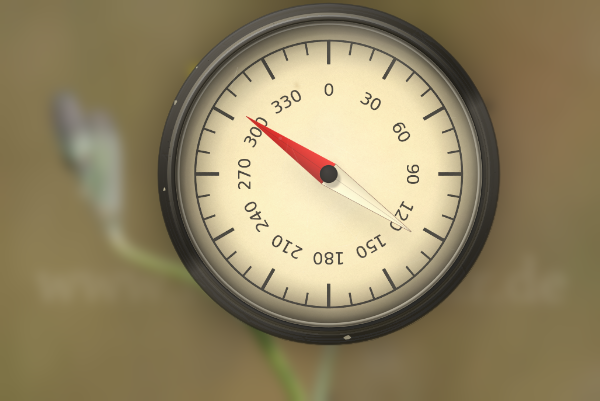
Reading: **305** °
